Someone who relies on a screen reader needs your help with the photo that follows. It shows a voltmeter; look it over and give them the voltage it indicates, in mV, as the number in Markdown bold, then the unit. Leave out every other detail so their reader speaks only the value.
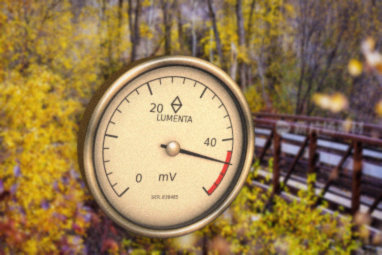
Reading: **44** mV
